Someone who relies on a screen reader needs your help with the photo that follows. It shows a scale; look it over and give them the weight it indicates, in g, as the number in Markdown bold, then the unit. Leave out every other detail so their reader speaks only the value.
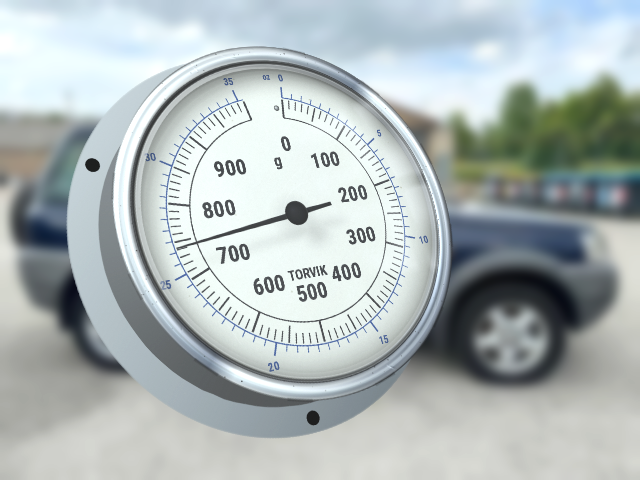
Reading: **740** g
